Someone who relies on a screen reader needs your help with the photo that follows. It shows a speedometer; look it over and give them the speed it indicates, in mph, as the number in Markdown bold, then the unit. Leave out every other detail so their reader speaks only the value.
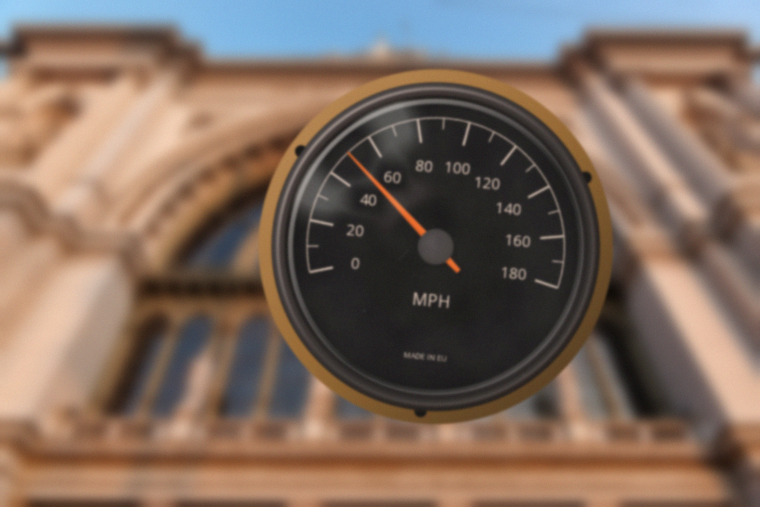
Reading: **50** mph
